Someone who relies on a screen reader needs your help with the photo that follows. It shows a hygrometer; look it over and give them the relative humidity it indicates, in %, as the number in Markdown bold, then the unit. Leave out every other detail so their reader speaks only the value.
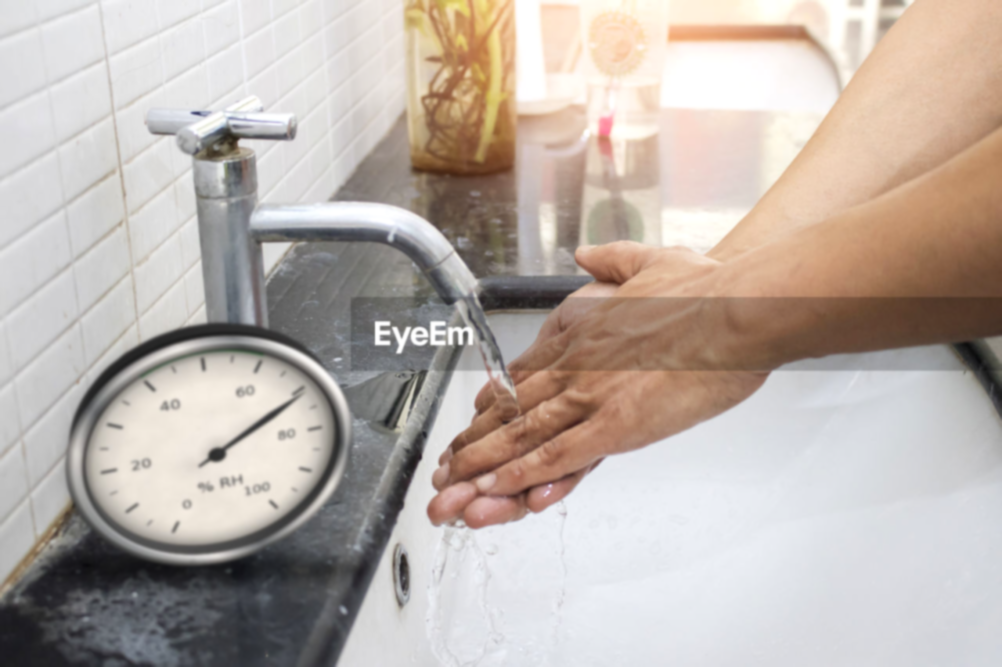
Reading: **70** %
